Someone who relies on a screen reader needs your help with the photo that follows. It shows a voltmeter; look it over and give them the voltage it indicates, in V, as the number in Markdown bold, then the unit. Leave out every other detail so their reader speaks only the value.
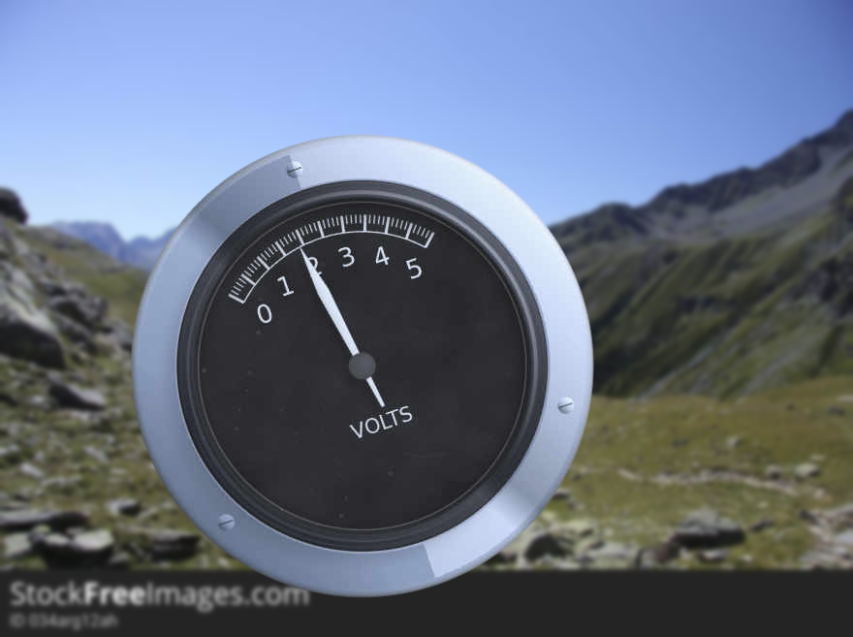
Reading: **1.9** V
